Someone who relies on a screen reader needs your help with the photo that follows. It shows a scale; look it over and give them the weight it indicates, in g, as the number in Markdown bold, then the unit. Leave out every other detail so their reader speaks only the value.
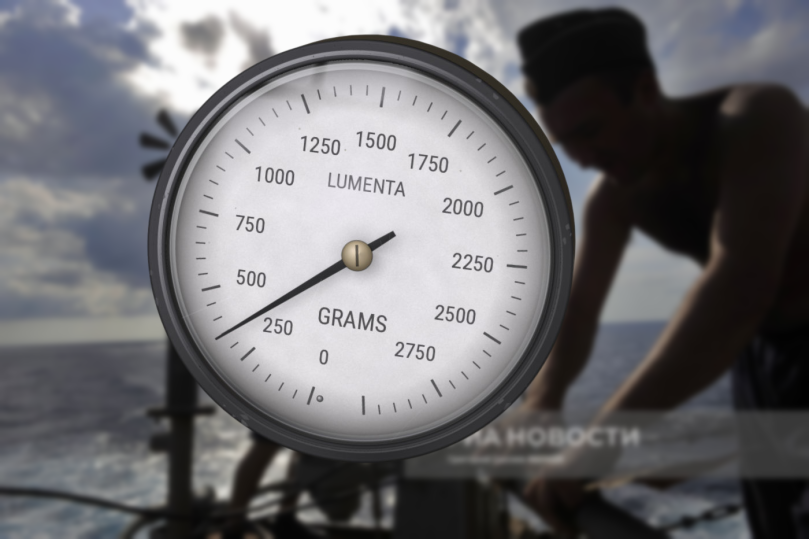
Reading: **350** g
